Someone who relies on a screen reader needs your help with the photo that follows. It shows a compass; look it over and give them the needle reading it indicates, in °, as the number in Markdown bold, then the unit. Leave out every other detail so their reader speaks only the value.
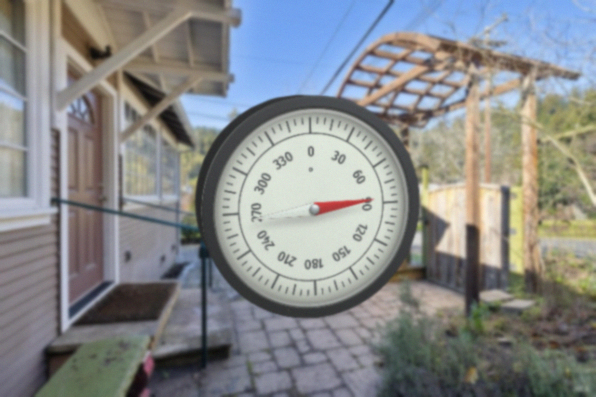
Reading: **85** °
